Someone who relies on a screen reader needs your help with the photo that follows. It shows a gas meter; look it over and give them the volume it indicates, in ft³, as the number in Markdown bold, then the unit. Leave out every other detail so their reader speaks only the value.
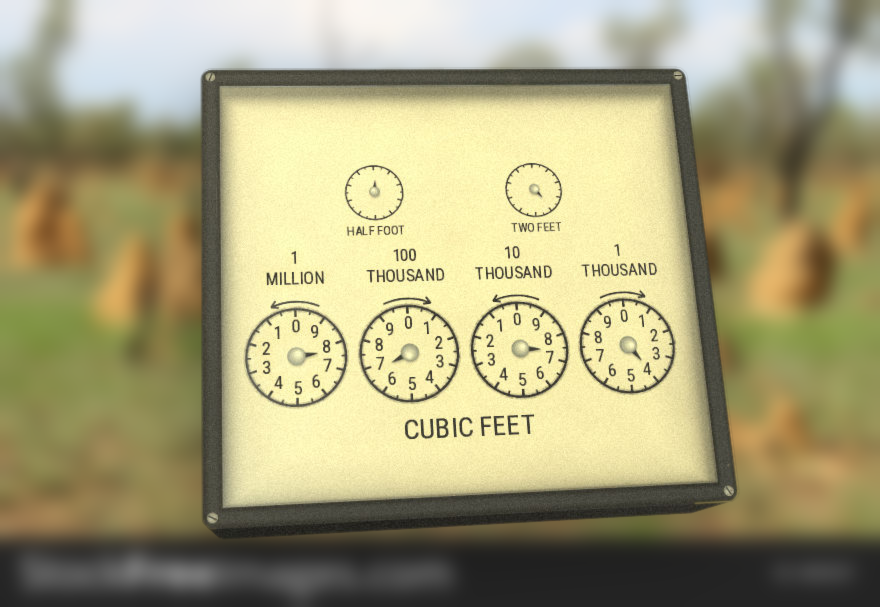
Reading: **767400** ft³
